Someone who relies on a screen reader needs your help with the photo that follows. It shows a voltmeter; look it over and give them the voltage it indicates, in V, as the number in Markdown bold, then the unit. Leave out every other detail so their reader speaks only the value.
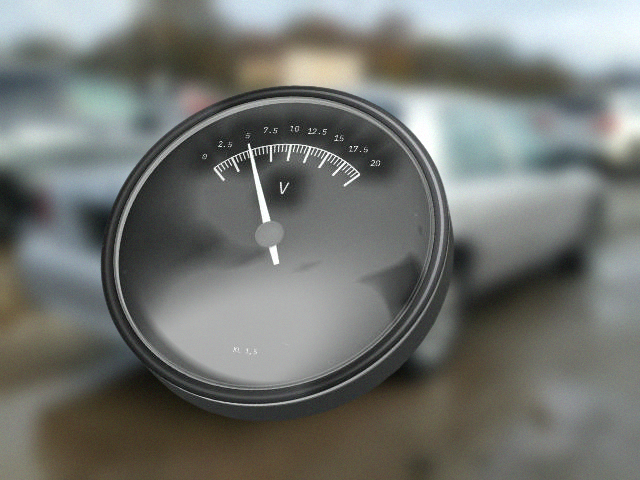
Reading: **5** V
